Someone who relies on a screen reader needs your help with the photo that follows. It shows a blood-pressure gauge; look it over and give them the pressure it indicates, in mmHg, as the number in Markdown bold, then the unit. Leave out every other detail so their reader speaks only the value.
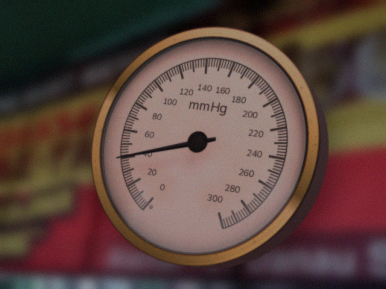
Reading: **40** mmHg
